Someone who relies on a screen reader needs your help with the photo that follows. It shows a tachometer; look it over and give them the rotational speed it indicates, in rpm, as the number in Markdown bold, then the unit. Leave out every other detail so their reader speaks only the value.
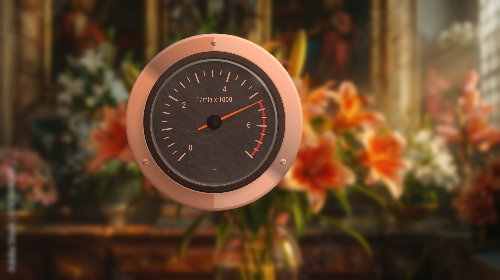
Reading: **5250** rpm
